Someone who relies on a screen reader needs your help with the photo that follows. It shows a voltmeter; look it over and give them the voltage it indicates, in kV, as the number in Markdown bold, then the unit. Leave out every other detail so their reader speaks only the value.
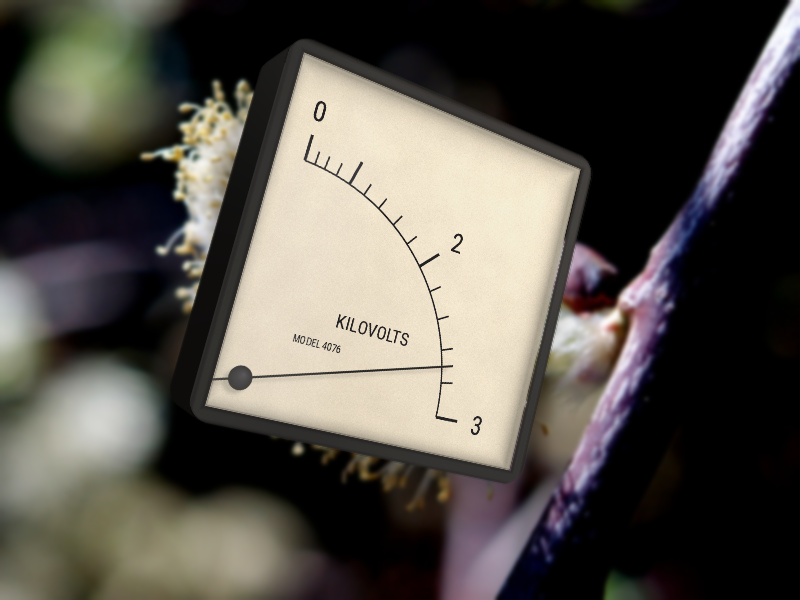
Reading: **2.7** kV
